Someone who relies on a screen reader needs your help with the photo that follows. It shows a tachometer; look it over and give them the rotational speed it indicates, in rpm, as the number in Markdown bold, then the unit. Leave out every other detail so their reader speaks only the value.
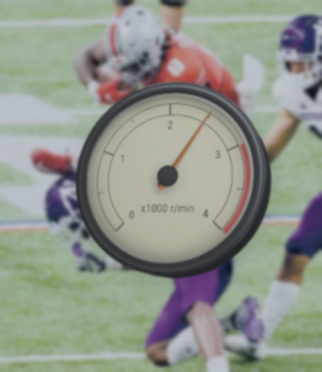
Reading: **2500** rpm
